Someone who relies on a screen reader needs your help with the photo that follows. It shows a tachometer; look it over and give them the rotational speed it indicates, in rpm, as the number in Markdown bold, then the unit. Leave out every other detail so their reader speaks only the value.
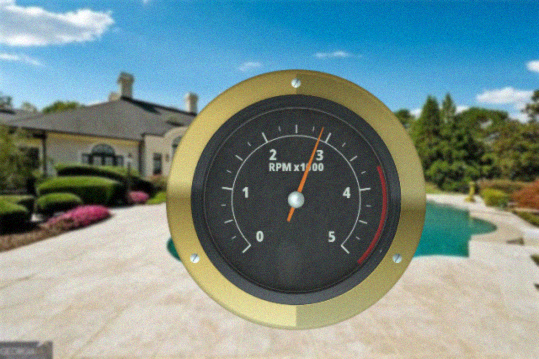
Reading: **2875** rpm
